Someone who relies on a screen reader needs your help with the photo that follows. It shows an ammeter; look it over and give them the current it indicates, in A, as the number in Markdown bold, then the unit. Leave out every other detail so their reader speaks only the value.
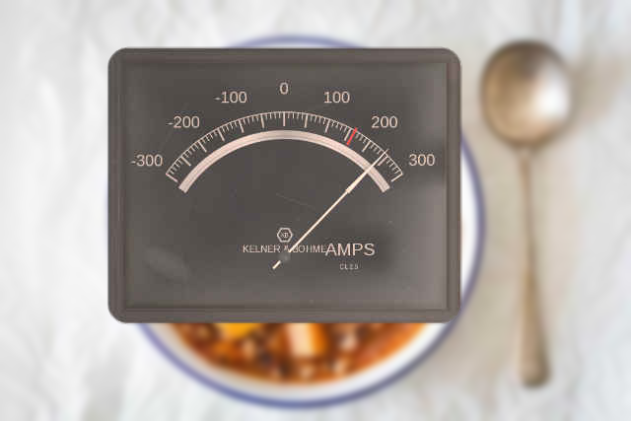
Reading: **240** A
